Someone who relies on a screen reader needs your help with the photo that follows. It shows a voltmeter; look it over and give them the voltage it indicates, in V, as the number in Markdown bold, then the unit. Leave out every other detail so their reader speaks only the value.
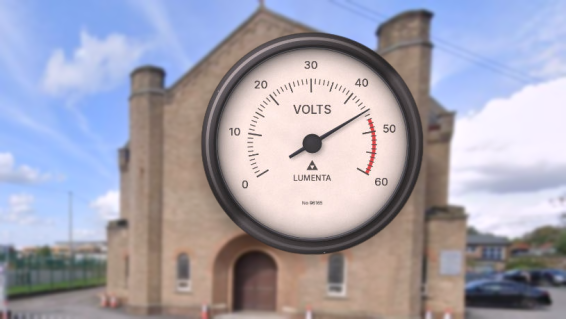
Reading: **45** V
